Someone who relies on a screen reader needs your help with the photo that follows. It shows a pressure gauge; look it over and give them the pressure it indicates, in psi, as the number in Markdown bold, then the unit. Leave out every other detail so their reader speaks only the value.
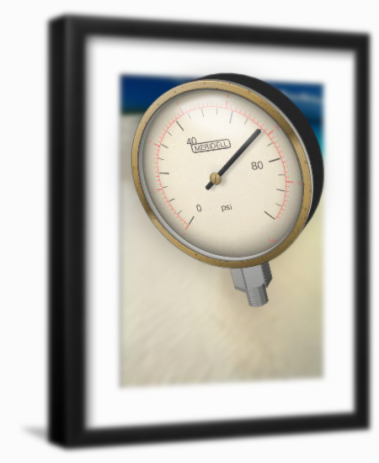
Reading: **70** psi
